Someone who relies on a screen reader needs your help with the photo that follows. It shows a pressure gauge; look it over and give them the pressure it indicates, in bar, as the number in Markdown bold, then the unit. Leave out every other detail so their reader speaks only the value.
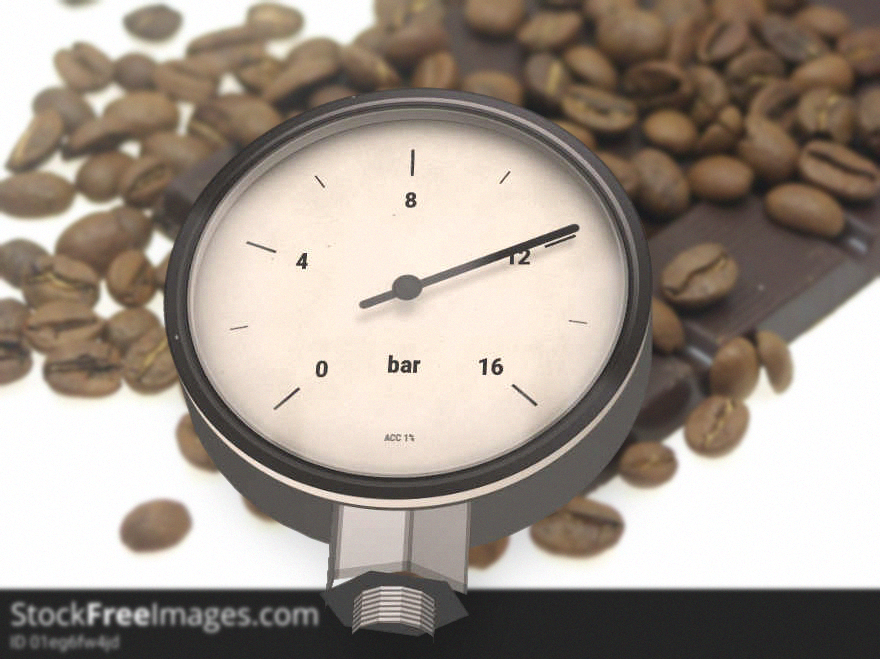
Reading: **12** bar
